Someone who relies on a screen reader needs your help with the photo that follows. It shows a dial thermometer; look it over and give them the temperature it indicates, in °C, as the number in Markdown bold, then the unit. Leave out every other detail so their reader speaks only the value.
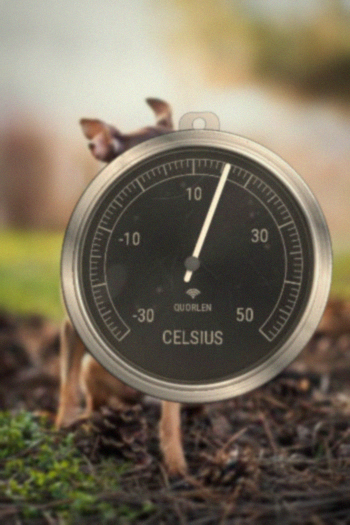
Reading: **16** °C
